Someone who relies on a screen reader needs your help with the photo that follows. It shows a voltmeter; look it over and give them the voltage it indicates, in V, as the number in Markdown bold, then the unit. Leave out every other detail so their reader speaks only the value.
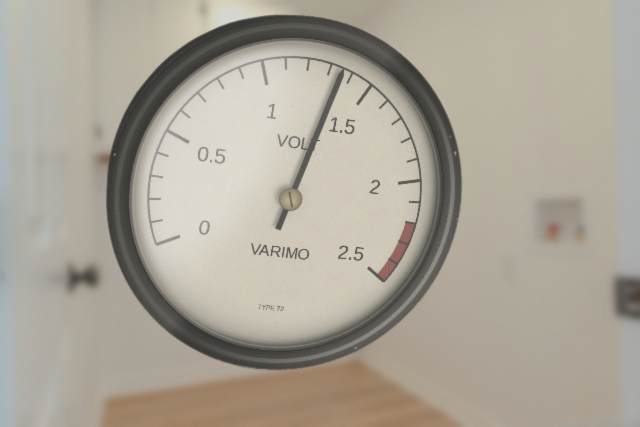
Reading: **1.35** V
